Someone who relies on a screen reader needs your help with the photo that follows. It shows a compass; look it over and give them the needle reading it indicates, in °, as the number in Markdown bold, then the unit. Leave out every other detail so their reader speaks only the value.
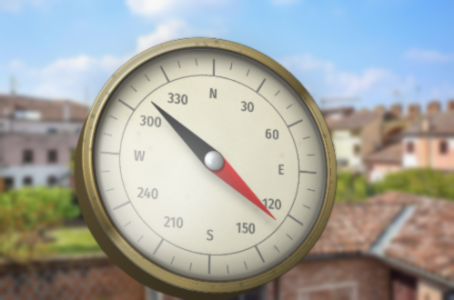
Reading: **130** °
